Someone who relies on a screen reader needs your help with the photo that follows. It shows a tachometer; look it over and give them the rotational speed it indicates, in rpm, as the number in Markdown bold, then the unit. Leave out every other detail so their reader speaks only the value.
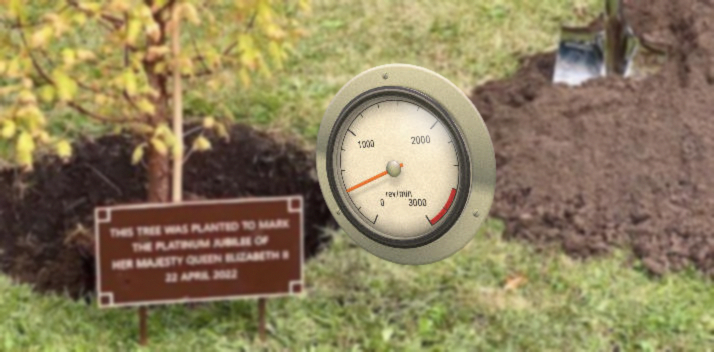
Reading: **400** rpm
